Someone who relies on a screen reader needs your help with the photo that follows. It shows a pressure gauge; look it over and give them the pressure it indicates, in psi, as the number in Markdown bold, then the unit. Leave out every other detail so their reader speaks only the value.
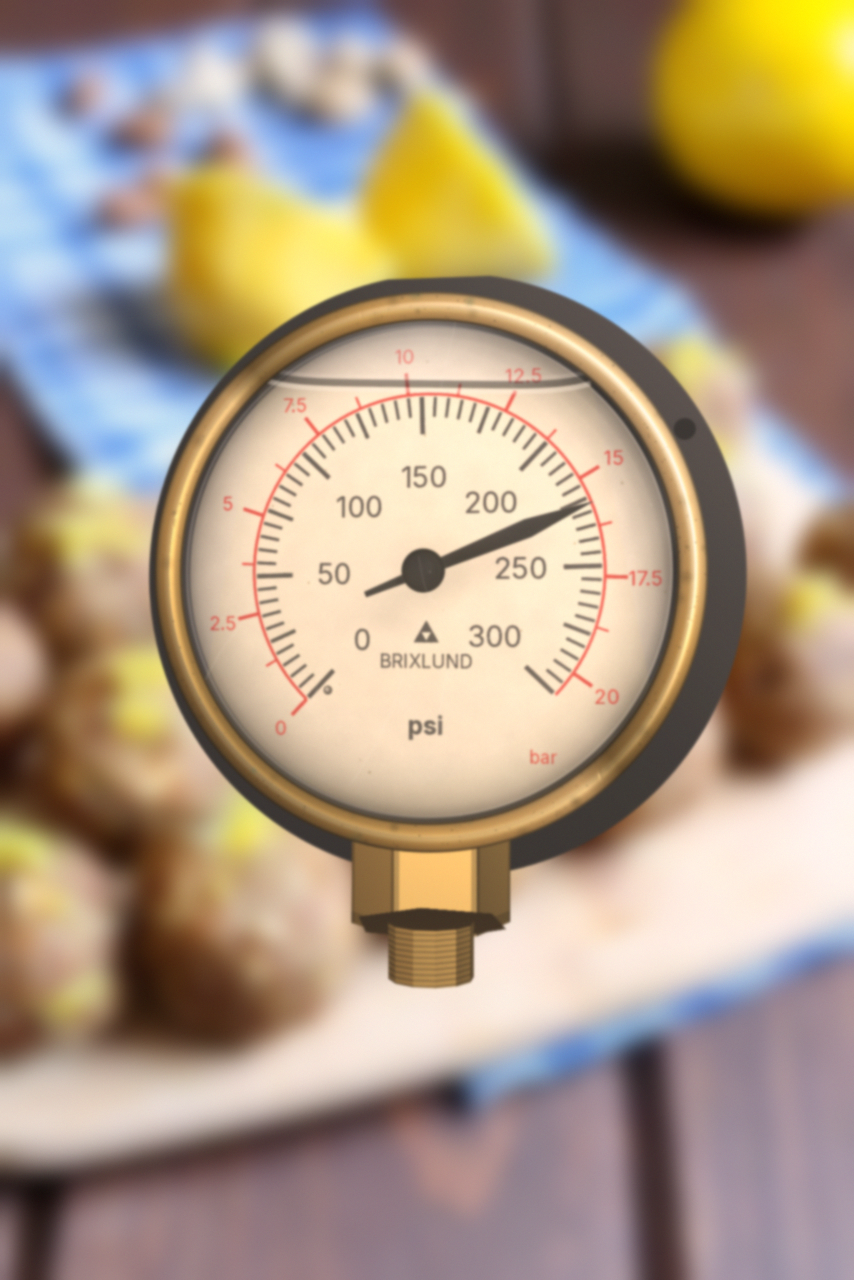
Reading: **227.5** psi
